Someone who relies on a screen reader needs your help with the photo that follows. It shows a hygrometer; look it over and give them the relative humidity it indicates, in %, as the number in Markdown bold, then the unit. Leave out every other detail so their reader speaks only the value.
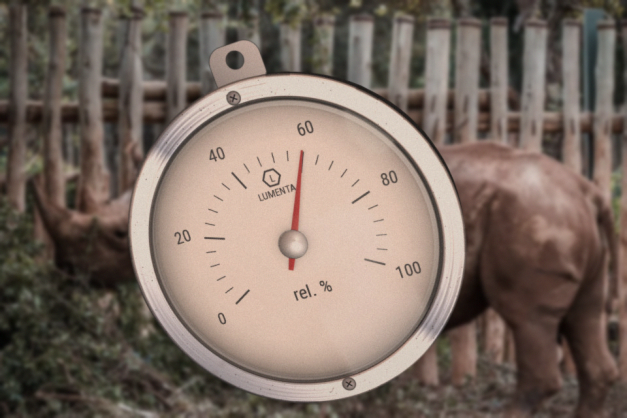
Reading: **60** %
